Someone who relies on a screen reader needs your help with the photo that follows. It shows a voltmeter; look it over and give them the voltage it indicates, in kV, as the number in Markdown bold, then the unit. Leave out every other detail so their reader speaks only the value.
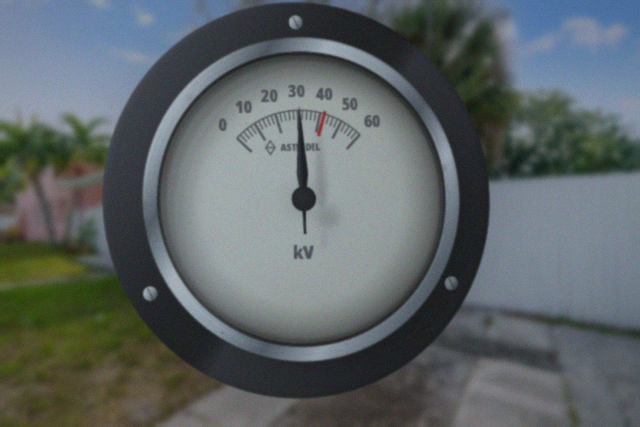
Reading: **30** kV
